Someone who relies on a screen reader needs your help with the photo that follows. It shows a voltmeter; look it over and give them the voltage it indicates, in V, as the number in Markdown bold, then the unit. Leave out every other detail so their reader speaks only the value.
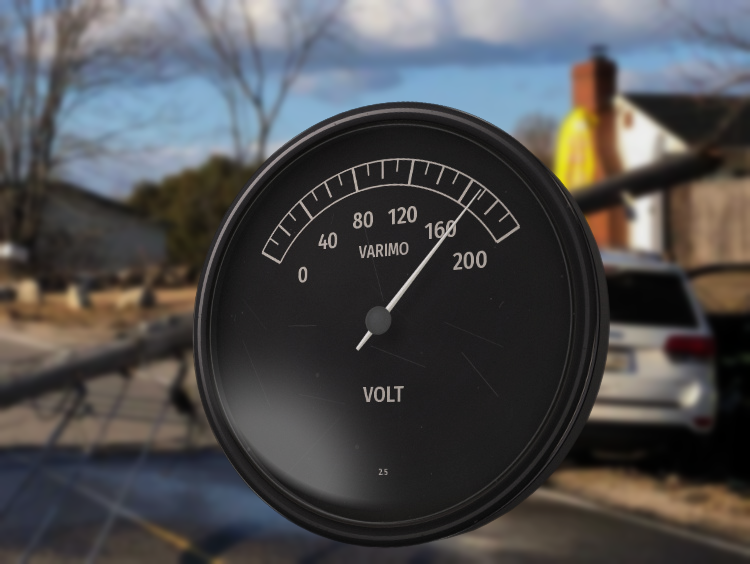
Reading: **170** V
